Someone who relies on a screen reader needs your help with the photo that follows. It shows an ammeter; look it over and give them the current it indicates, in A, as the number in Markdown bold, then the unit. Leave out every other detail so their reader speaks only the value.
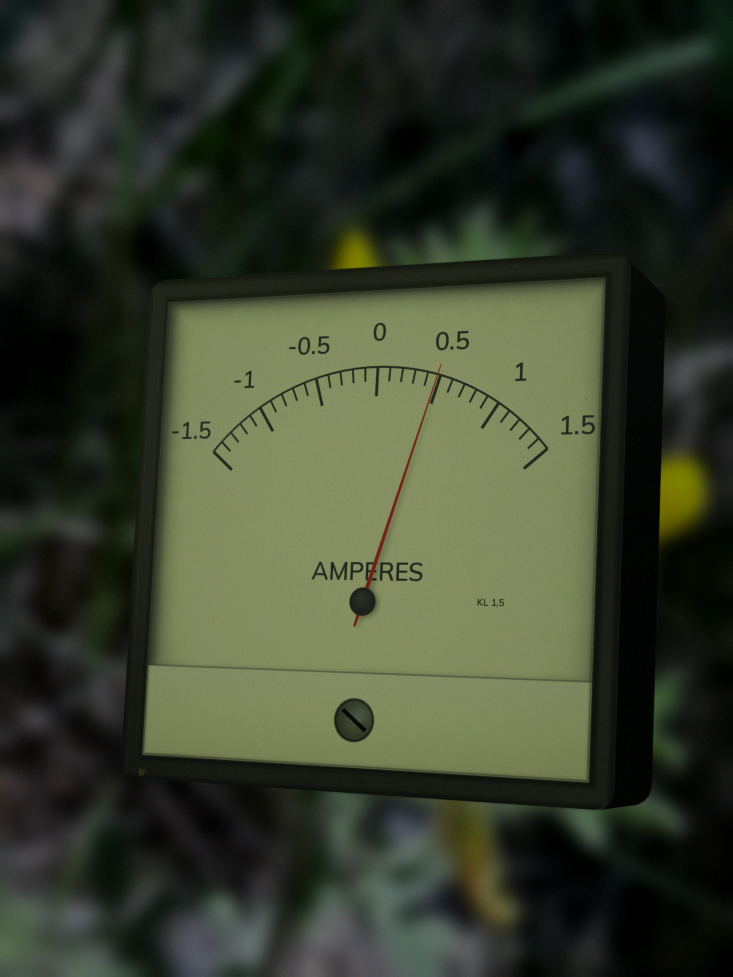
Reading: **0.5** A
